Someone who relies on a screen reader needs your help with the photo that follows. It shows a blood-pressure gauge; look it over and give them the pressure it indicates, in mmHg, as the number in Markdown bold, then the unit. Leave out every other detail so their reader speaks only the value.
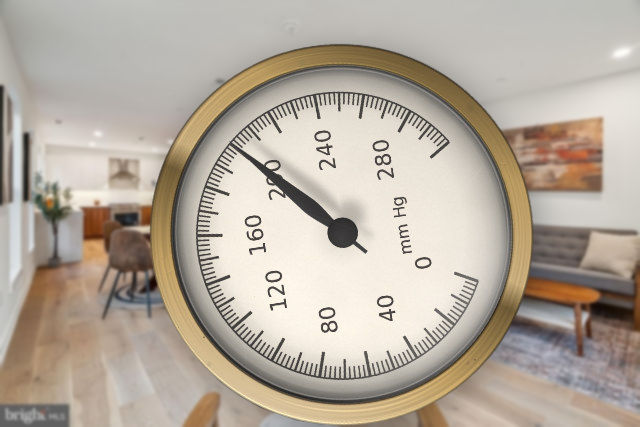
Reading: **200** mmHg
